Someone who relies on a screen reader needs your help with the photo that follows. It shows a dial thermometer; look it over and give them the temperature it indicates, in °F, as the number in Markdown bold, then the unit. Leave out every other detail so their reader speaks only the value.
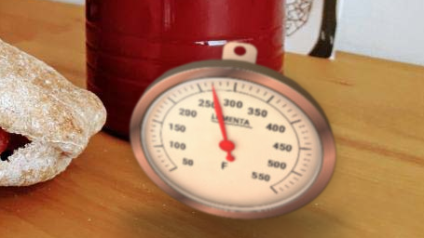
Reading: **270** °F
